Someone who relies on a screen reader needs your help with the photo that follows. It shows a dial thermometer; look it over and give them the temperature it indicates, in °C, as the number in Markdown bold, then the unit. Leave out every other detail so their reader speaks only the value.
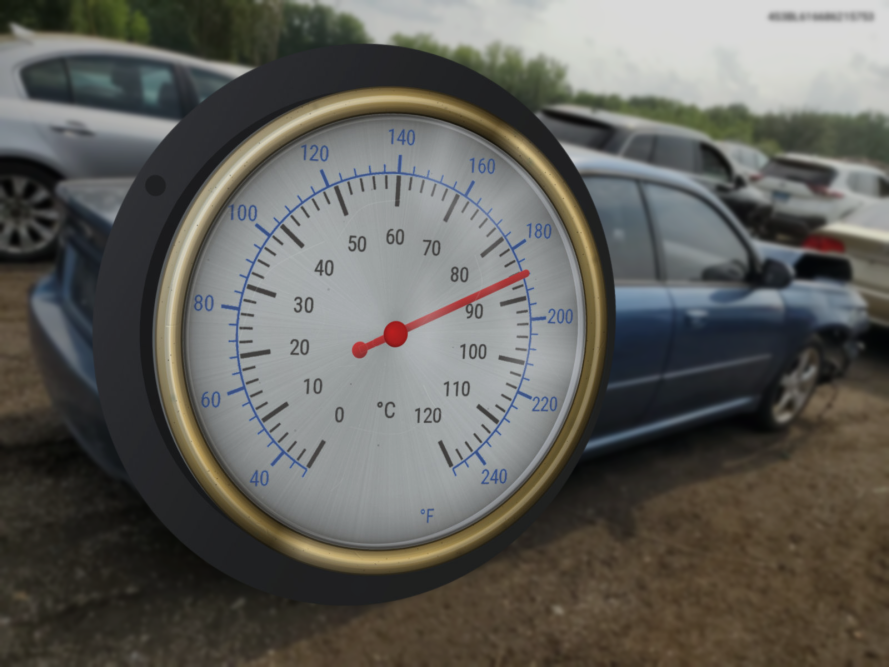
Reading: **86** °C
